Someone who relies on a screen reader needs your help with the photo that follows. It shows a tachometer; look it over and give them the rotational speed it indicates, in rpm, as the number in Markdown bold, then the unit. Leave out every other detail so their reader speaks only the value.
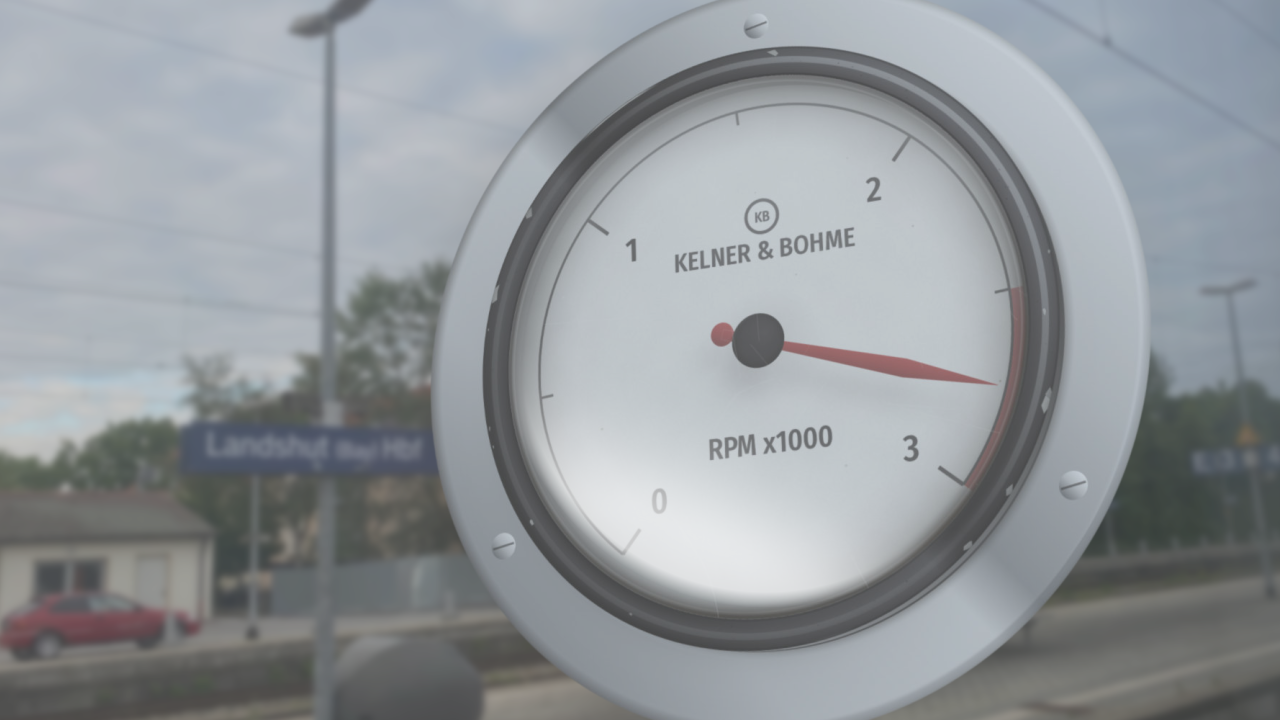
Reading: **2750** rpm
